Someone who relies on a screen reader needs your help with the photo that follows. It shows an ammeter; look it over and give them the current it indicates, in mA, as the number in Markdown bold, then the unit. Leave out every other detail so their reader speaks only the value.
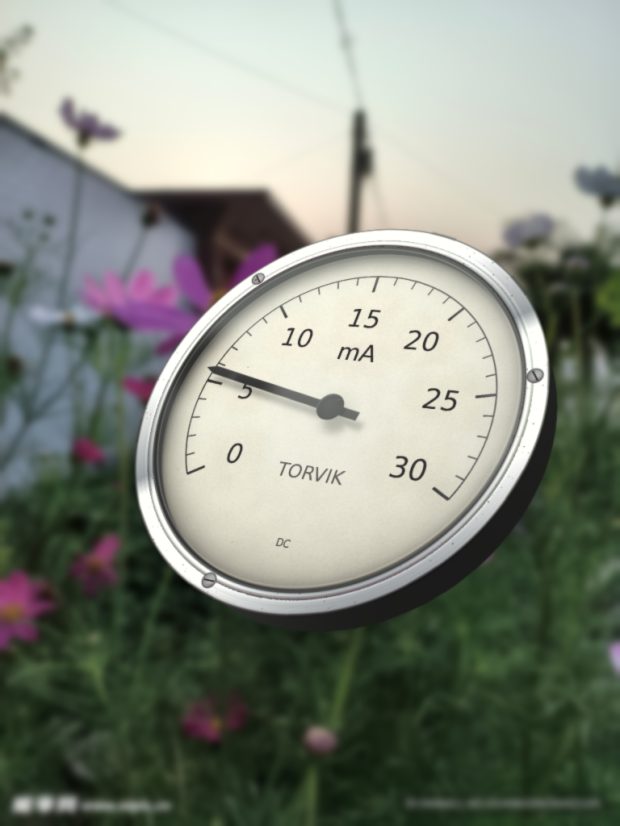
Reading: **5.5** mA
